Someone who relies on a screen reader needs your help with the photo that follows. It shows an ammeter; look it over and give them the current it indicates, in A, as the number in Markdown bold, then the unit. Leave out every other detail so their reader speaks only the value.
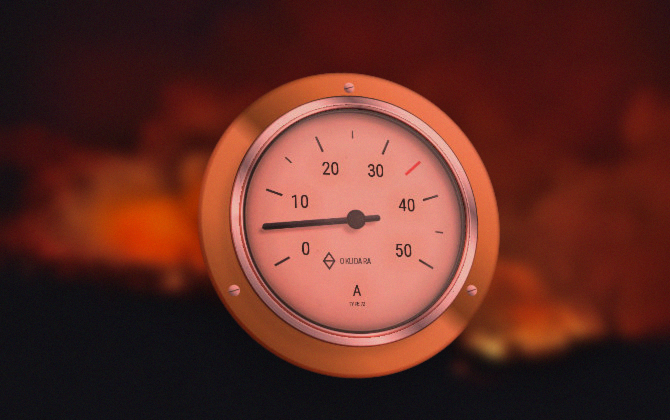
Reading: **5** A
